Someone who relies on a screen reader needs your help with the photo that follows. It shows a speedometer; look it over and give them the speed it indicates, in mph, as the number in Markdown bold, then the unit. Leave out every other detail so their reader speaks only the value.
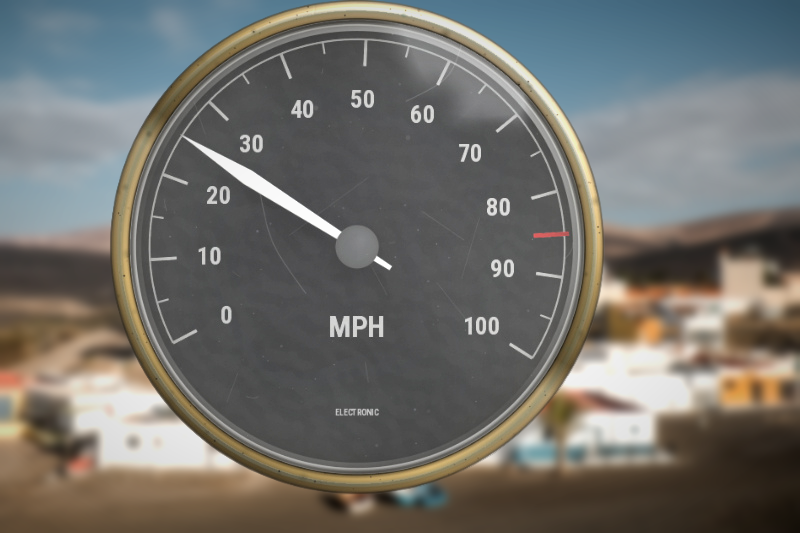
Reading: **25** mph
